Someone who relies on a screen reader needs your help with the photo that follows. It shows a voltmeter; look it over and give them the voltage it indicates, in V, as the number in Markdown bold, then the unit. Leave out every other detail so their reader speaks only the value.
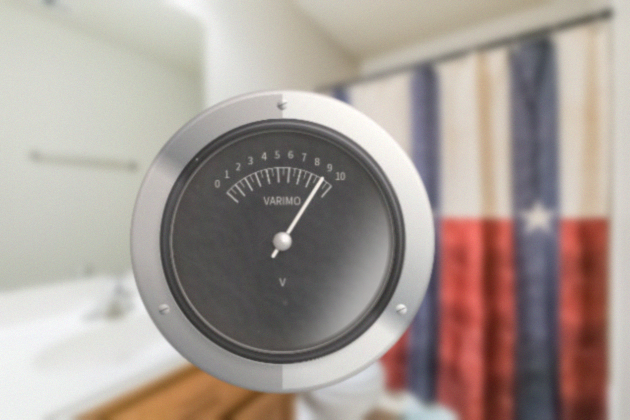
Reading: **9** V
